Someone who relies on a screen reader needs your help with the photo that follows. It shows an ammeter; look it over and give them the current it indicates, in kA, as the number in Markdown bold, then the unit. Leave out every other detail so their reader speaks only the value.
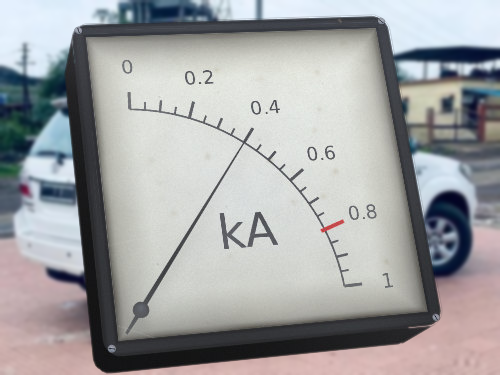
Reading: **0.4** kA
